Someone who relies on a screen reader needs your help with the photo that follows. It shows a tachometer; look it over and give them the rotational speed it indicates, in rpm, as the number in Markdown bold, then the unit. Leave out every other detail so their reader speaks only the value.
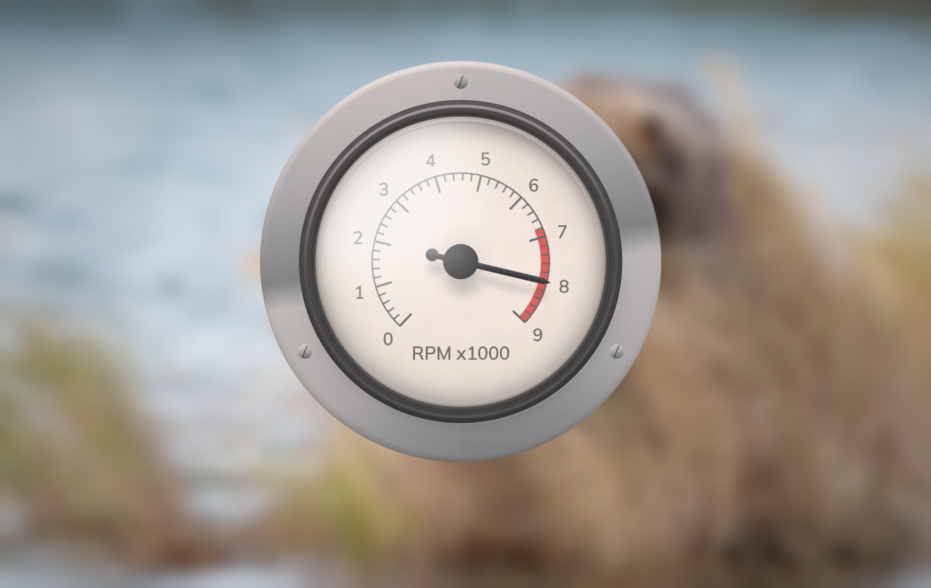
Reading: **8000** rpm
